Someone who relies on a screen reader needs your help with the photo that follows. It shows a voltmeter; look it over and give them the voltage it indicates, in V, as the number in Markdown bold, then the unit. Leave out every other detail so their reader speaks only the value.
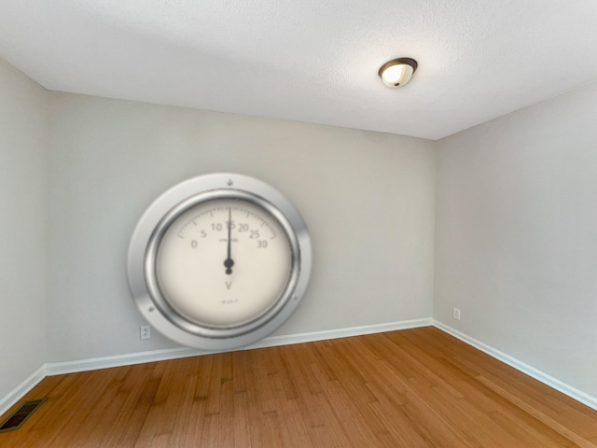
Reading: **15** V
